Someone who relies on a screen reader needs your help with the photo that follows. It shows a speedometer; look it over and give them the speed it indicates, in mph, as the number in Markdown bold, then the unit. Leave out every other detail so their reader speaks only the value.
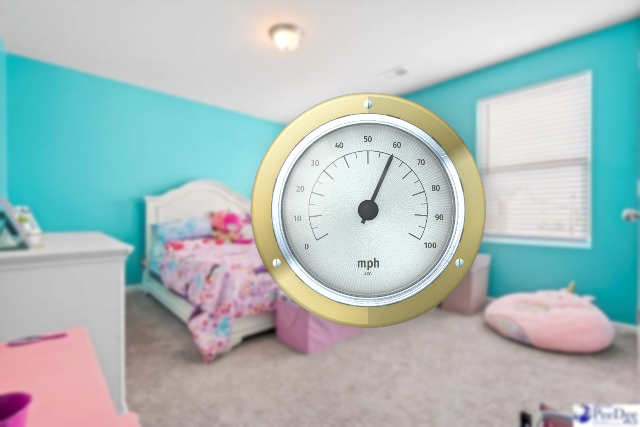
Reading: **60** mph
